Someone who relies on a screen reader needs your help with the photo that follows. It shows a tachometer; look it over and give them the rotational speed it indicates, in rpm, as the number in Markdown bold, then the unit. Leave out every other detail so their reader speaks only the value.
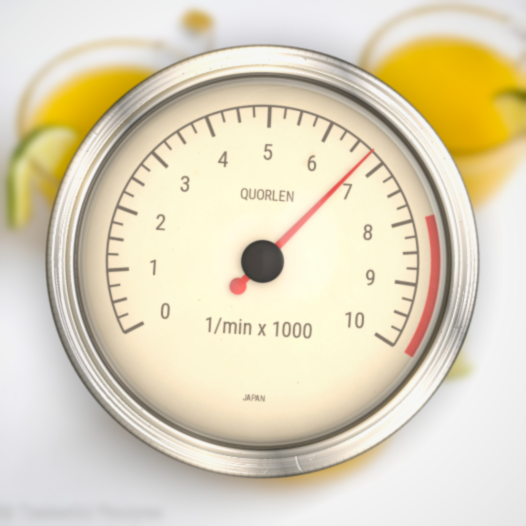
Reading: **6750** rpm
